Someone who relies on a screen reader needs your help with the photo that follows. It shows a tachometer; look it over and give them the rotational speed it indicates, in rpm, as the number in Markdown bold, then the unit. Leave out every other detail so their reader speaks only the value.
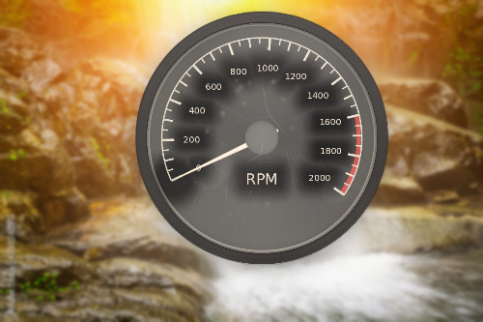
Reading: **0** rpm
